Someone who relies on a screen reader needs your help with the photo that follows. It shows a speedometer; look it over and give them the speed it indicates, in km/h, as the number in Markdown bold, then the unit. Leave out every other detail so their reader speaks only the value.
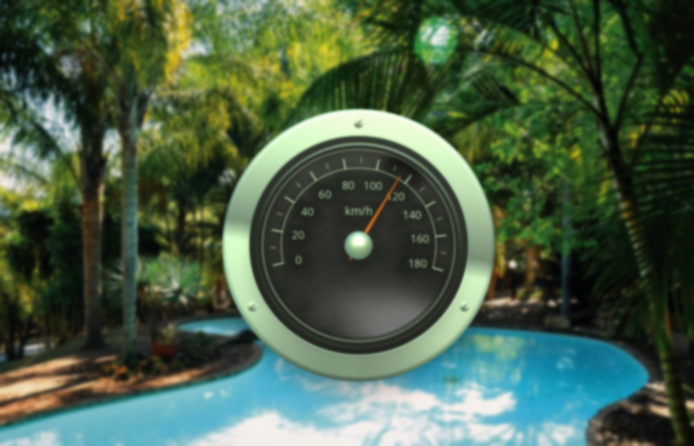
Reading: **115** km/h
